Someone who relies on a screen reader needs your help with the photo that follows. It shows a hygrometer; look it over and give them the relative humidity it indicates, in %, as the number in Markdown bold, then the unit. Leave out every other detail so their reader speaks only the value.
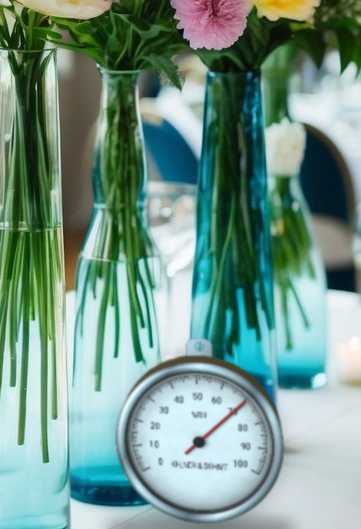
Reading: **70** %
